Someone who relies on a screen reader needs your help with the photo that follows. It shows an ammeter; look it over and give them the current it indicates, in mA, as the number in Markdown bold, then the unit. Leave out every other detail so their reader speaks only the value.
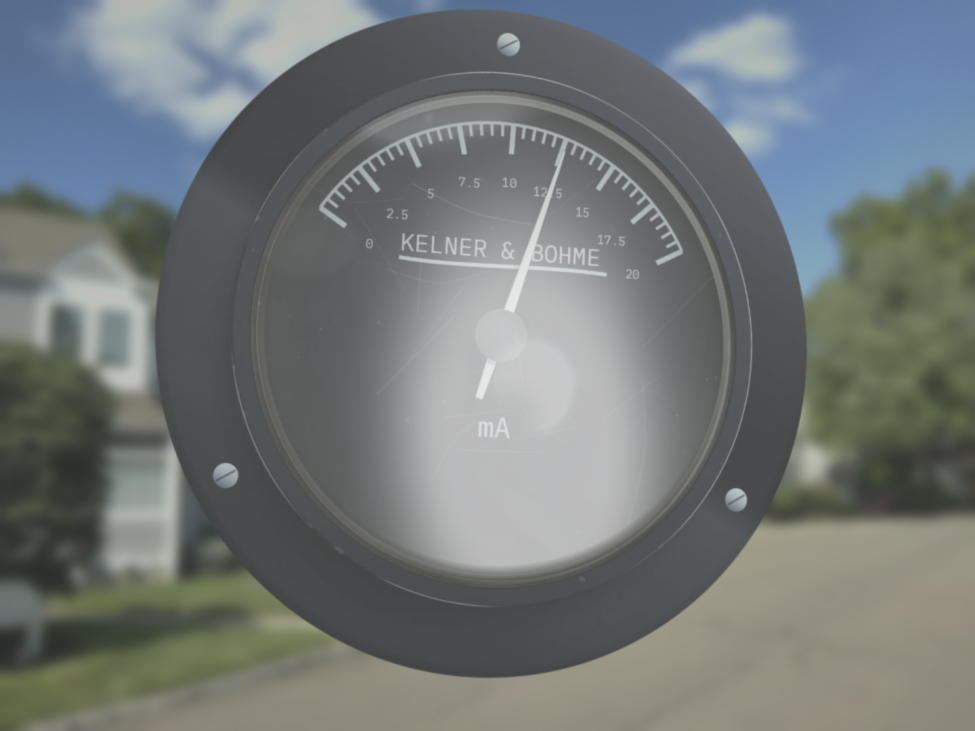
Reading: **12.5** mA
